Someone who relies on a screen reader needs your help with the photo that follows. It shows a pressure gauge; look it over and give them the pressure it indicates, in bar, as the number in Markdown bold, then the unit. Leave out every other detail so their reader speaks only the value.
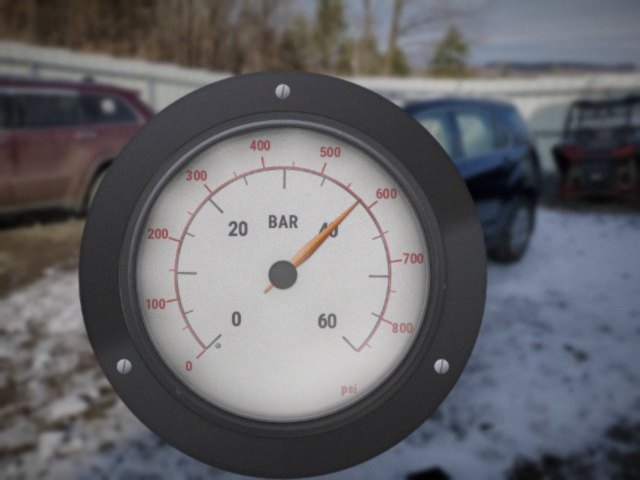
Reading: **40** bar
